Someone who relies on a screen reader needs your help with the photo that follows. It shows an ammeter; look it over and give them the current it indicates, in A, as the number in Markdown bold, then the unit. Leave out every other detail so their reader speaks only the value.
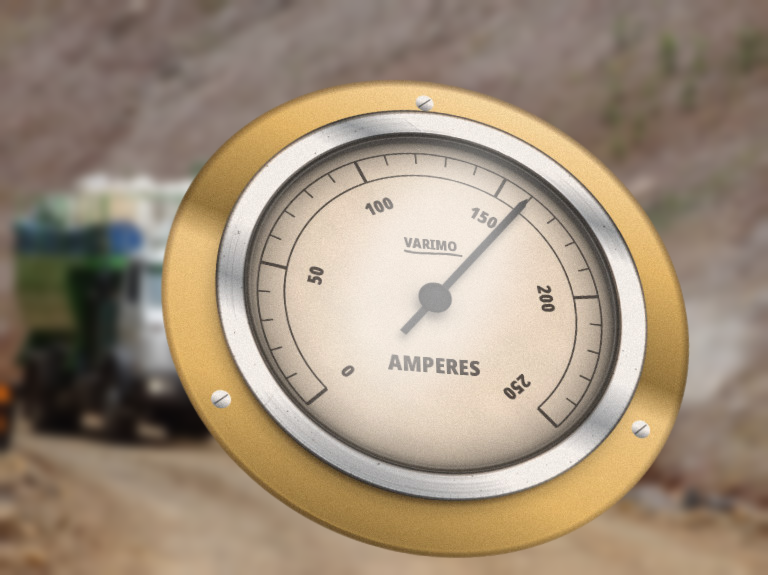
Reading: **160** A
